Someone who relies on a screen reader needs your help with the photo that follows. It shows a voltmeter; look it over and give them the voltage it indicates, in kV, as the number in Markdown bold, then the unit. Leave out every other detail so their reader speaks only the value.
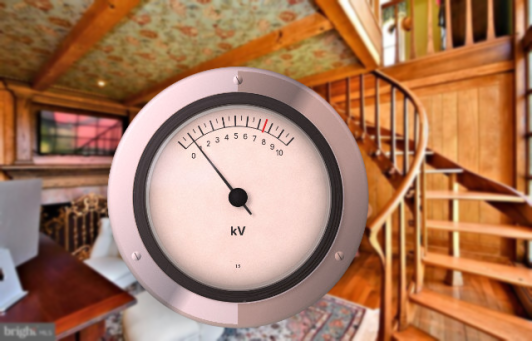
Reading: **1** kV
